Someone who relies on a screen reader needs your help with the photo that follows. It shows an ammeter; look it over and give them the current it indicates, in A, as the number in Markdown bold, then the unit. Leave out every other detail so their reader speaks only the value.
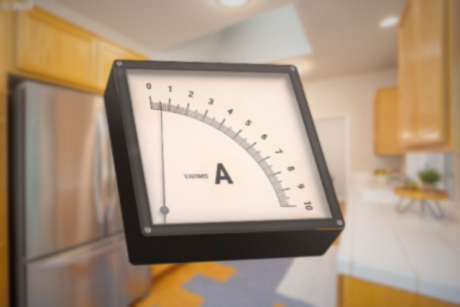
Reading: **0.5** A
